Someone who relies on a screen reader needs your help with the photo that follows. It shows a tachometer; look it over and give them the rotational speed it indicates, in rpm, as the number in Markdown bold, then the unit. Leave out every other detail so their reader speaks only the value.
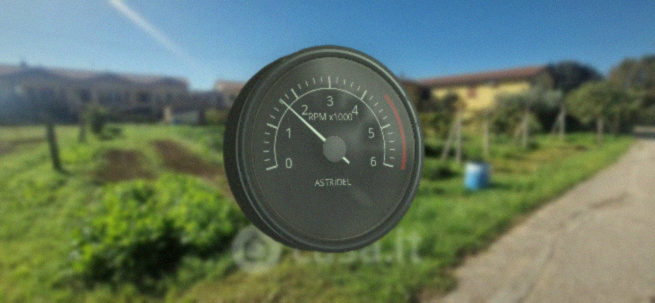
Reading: **1600** rpm
